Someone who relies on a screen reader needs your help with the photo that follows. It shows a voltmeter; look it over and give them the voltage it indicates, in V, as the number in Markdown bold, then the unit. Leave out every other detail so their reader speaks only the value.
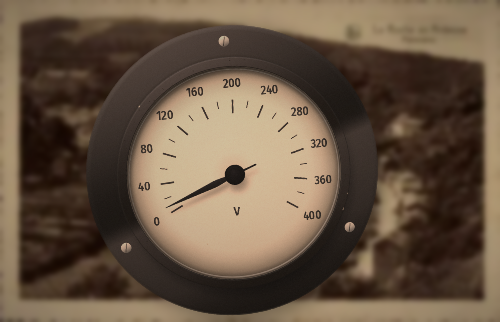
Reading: **10** V
